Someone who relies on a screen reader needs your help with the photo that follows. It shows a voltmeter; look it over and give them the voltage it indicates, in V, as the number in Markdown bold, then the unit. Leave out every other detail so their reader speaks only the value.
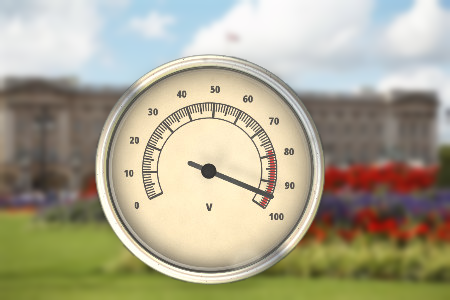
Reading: **95** V
